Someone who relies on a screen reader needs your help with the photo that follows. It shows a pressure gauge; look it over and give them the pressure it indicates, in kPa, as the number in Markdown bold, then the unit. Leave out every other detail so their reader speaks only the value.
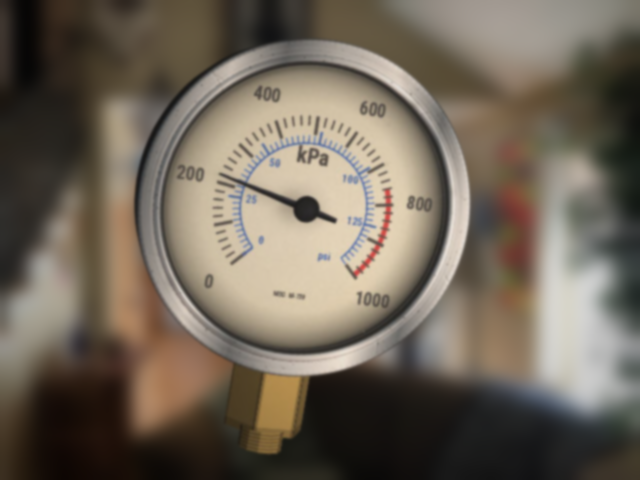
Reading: **220** kPa
